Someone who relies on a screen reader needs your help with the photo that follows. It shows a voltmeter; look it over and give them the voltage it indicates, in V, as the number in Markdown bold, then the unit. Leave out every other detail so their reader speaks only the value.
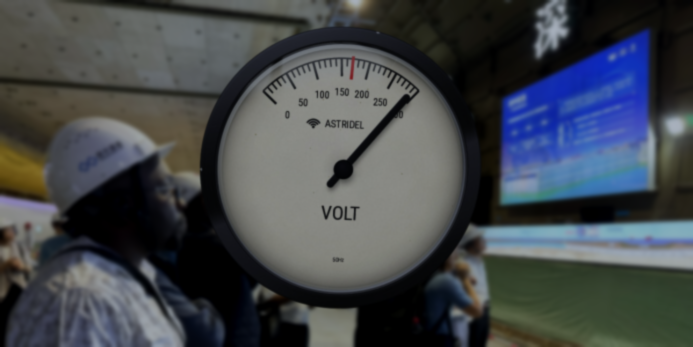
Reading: **290** V
